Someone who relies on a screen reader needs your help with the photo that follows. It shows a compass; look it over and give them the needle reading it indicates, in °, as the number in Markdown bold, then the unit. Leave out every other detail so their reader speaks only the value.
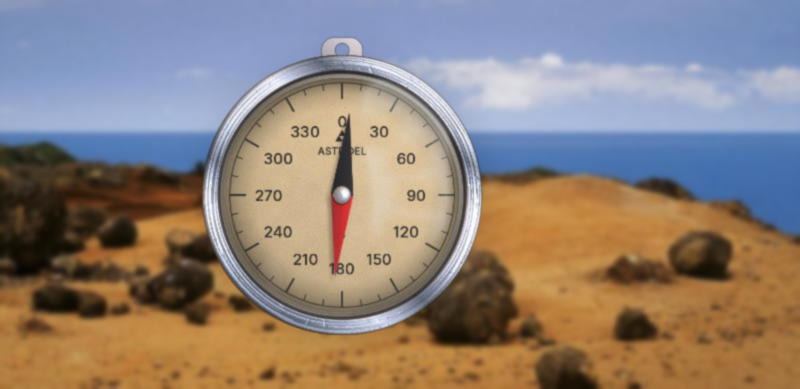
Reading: **185** °
